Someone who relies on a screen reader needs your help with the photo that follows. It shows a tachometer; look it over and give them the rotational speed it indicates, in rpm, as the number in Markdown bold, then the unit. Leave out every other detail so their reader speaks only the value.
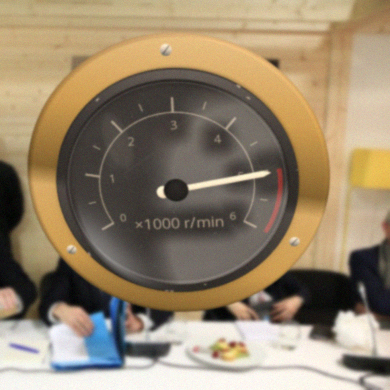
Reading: **5000** rpm
